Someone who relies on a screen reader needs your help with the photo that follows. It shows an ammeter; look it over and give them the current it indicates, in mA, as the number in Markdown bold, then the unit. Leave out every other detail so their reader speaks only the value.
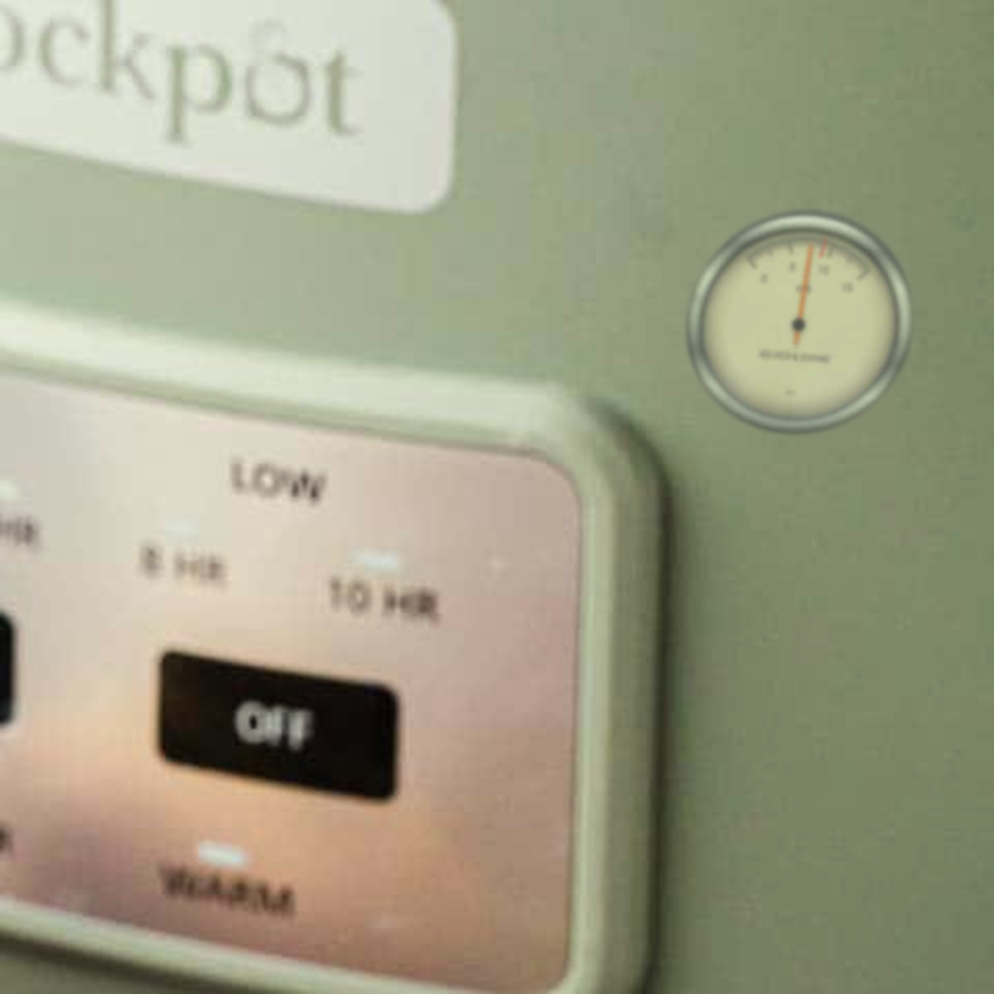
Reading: **7.5** mA
